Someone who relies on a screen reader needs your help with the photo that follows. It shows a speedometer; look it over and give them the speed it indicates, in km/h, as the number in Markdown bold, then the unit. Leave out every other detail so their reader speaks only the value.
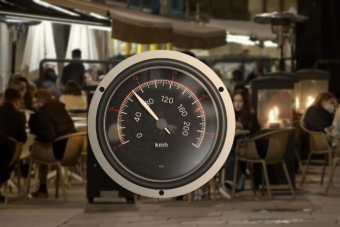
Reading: **70** km/h
